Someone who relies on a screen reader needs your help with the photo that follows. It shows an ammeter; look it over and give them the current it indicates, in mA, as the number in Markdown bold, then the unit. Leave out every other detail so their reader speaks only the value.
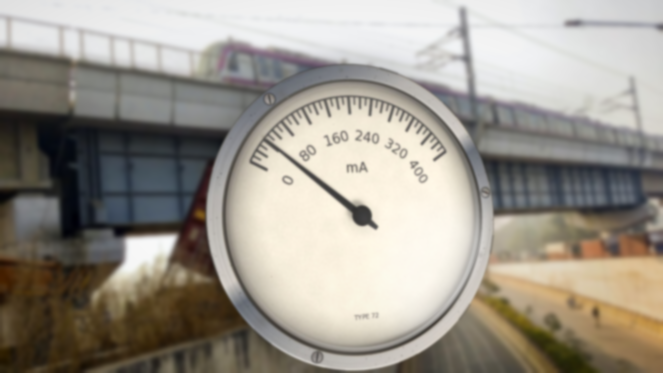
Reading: **40** mA
